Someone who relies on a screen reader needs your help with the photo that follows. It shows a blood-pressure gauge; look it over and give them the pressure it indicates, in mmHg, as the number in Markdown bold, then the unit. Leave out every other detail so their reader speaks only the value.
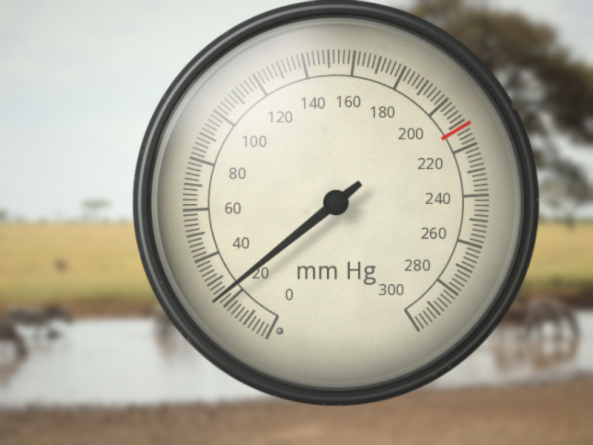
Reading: **24** mmHg
